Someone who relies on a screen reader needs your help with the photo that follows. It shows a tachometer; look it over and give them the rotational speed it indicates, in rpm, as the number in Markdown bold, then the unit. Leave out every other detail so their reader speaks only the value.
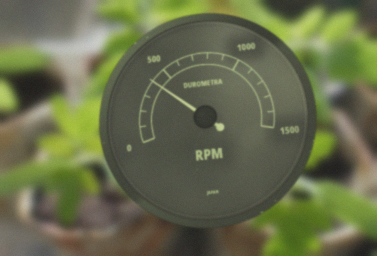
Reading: **400** rpm
